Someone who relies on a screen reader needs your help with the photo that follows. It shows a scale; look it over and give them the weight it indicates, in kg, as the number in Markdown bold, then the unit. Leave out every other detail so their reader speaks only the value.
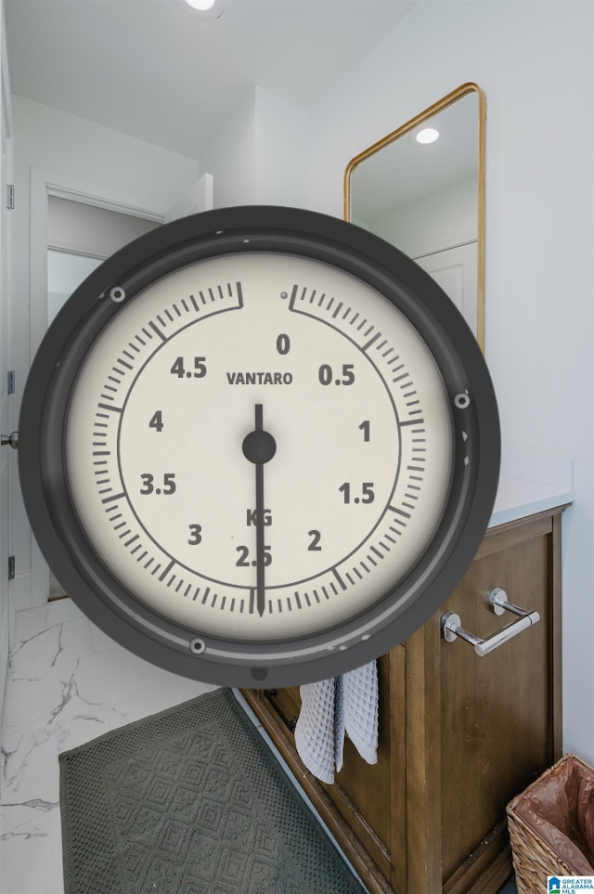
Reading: **2.45** kg
